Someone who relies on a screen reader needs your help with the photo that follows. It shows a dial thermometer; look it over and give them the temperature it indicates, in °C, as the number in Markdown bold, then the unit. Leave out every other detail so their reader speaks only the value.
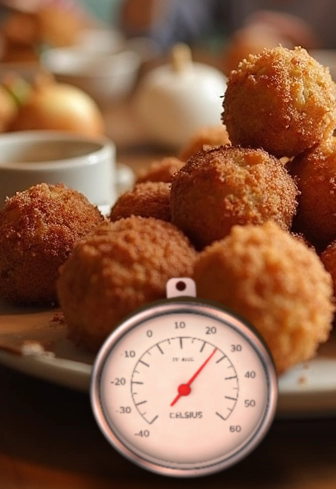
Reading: **25** °C
